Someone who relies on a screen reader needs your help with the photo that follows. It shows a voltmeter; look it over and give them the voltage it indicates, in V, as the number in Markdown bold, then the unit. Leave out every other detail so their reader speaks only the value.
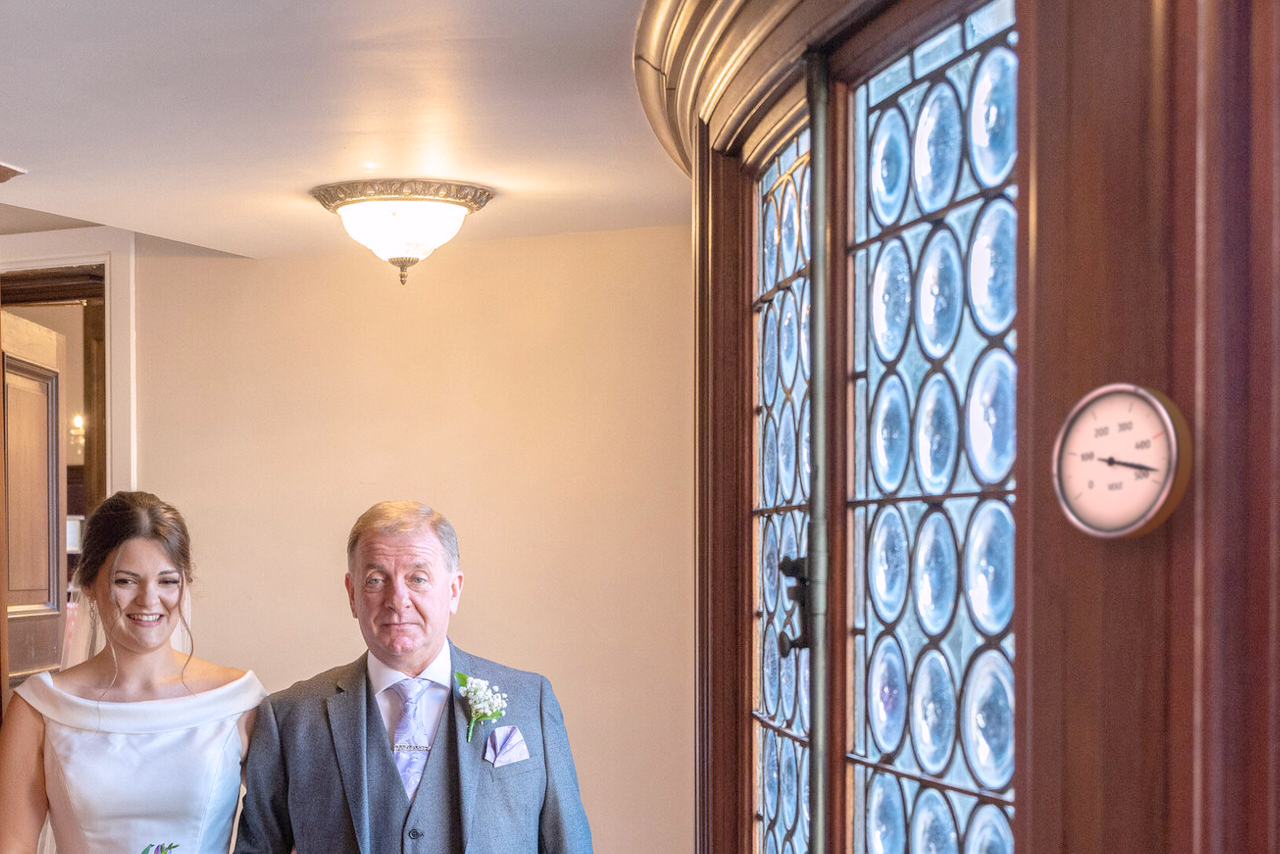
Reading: **475** V
